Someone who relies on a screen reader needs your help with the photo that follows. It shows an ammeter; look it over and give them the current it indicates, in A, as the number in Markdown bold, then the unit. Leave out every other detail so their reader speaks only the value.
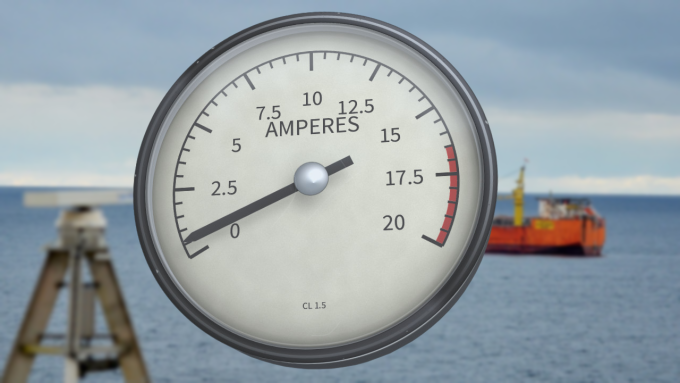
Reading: **0.5** A
